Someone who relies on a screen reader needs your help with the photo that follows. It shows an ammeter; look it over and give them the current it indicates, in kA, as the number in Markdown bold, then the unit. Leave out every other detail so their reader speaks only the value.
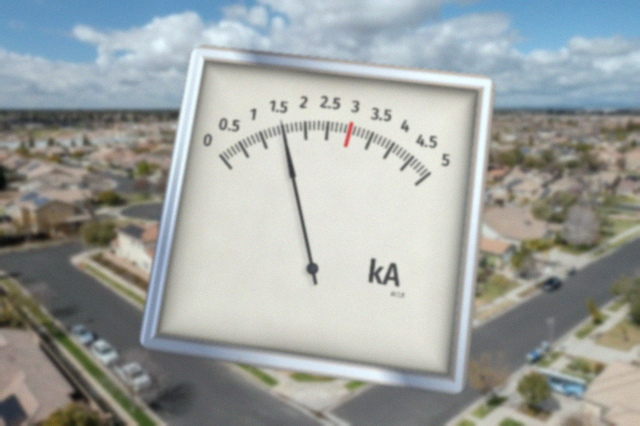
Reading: **1.5** kA
